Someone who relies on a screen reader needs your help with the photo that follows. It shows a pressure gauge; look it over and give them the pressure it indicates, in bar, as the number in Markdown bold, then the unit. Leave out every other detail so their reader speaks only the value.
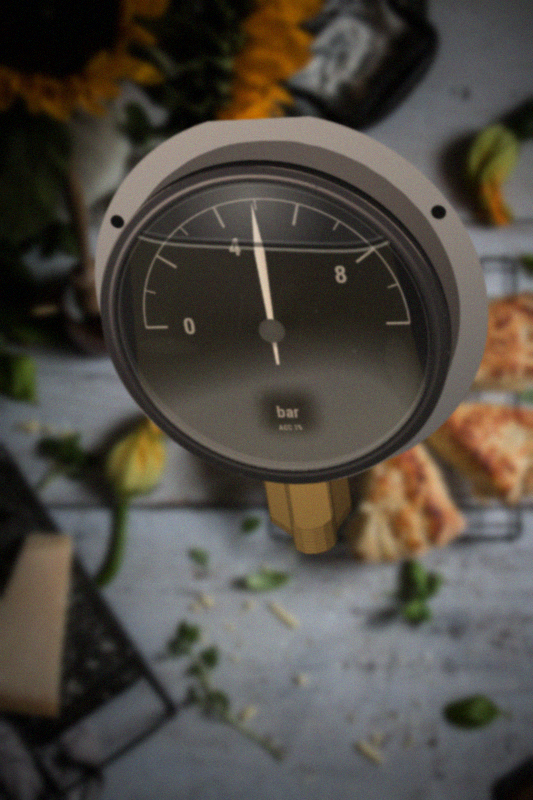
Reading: **5** bar
